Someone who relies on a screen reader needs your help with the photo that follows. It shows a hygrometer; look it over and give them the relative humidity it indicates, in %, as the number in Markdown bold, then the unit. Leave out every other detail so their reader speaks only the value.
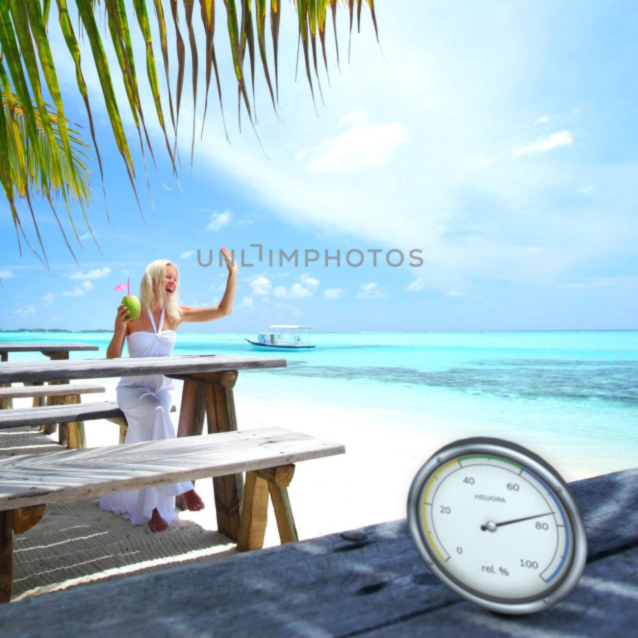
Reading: **75** %
